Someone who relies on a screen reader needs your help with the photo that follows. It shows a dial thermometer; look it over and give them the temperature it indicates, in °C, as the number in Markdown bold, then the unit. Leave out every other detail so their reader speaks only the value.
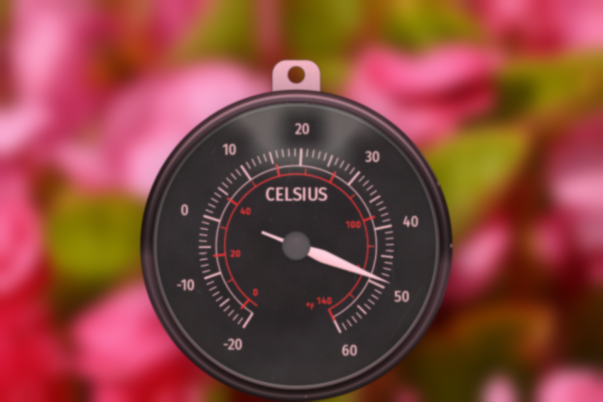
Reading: **49** °C
